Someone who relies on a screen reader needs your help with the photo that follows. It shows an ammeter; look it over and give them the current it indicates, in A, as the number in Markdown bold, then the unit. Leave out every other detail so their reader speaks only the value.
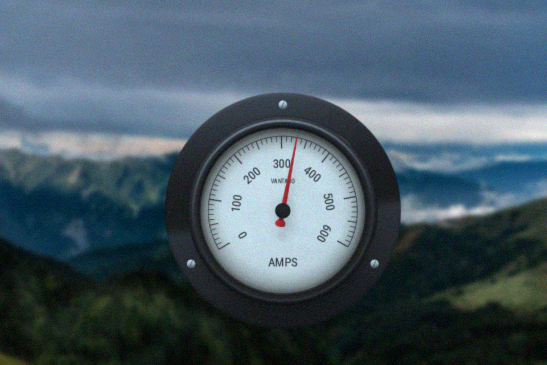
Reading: **330** A
